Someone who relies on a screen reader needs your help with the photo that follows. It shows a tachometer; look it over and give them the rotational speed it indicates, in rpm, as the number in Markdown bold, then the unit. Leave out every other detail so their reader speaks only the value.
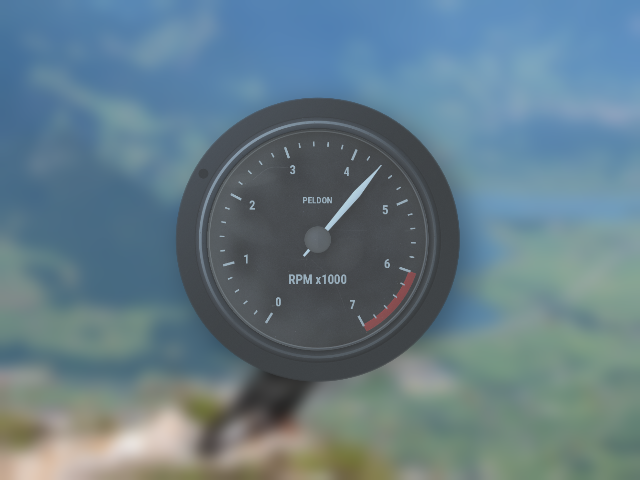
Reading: **4400** rpm
